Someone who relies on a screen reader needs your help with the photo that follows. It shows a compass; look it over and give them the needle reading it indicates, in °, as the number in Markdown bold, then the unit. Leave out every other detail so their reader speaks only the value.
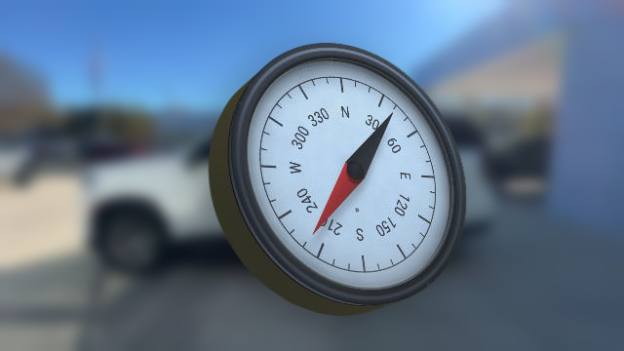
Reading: **220** °
